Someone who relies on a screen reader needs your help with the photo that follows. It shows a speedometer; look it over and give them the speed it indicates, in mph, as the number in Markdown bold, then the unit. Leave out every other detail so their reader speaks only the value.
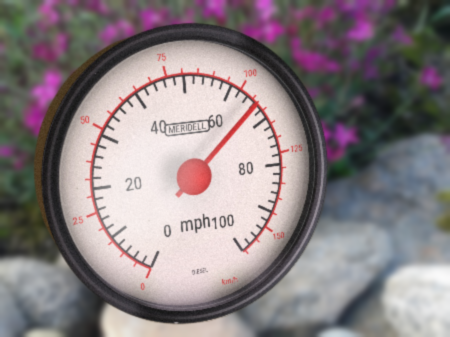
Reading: **66** mph
